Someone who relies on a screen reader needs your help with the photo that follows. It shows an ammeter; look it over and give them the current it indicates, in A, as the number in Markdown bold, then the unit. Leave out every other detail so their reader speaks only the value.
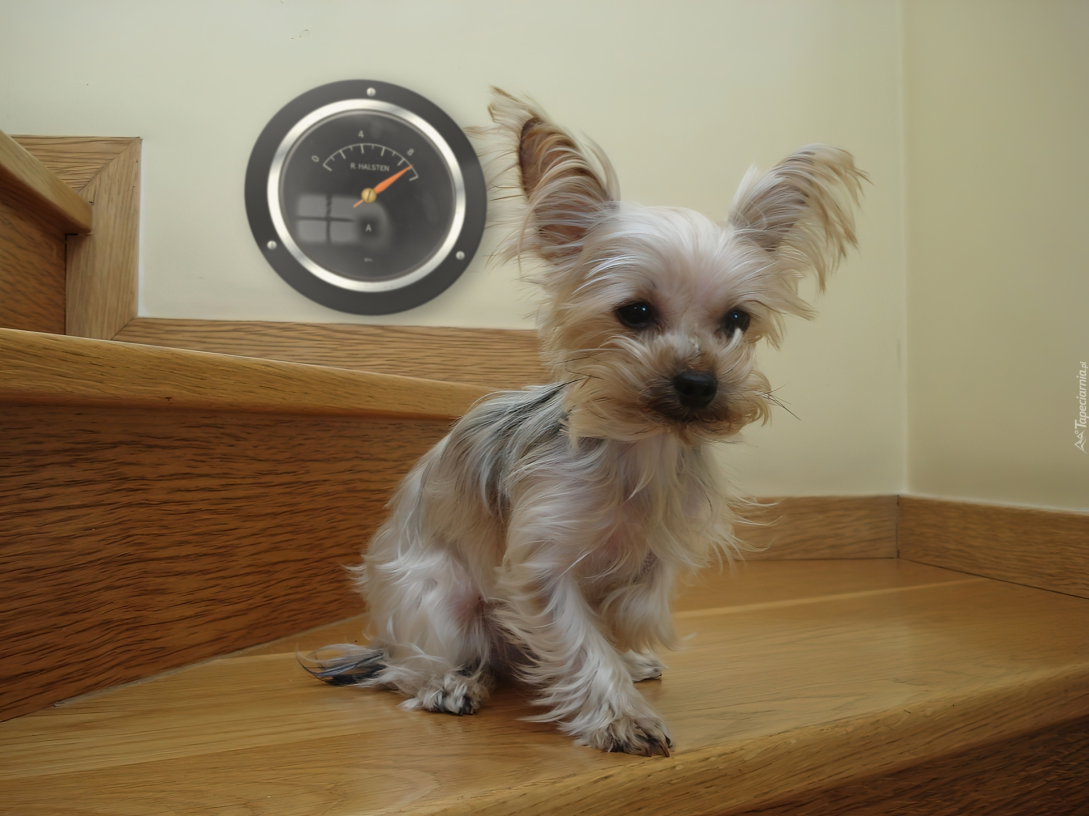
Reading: **9** A
